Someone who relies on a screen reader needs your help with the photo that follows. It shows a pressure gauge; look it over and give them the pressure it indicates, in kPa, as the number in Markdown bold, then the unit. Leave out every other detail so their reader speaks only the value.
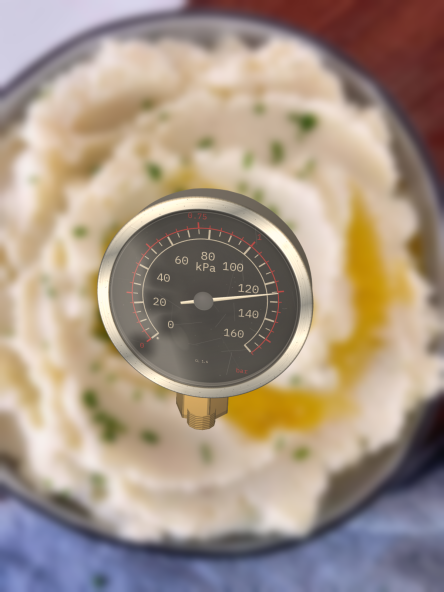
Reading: **125** kPa
